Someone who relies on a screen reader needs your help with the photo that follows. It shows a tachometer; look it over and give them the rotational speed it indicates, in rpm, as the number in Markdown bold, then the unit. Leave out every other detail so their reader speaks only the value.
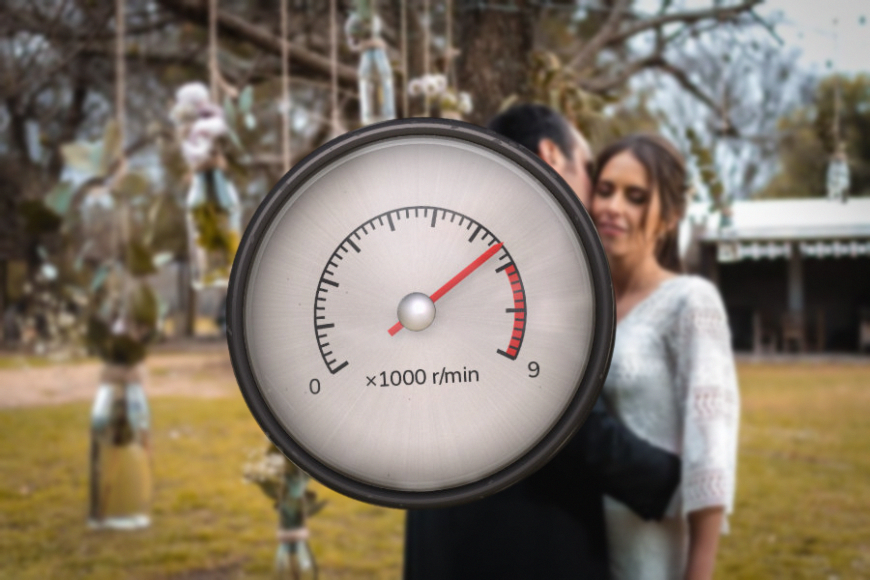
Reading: **6600** rpm
